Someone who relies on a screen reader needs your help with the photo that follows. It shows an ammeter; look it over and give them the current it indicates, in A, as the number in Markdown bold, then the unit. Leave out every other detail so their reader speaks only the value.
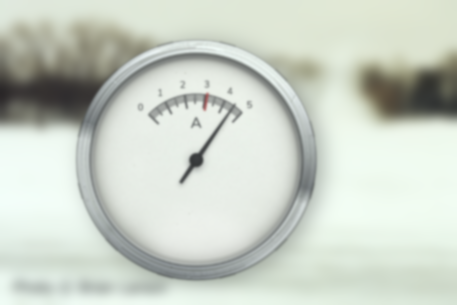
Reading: **4.5** A
